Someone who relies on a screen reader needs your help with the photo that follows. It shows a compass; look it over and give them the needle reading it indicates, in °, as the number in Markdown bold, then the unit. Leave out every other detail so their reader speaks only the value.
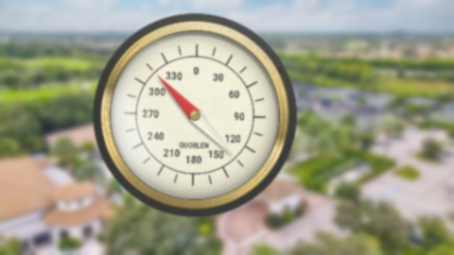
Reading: **315** °
